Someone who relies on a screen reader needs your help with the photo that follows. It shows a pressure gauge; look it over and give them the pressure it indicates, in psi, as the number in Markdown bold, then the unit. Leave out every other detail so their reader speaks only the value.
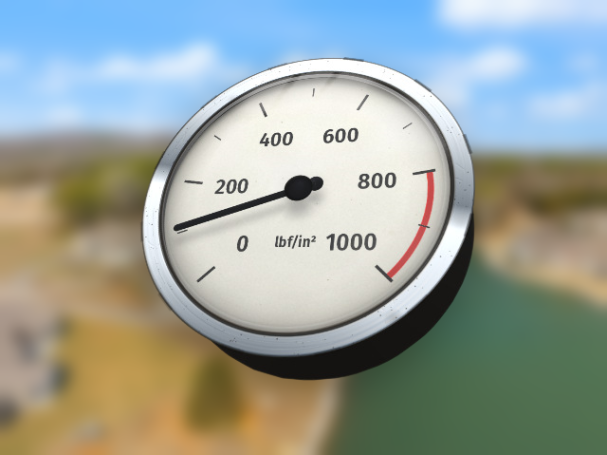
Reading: **100** psi
